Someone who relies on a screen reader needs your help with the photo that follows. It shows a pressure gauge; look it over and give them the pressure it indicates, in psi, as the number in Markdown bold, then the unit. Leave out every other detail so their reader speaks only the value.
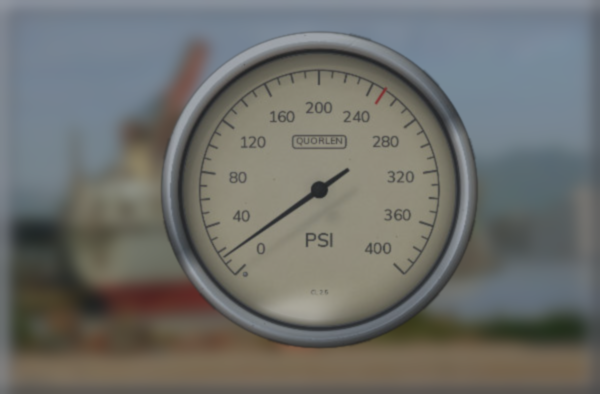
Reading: **15** psi
